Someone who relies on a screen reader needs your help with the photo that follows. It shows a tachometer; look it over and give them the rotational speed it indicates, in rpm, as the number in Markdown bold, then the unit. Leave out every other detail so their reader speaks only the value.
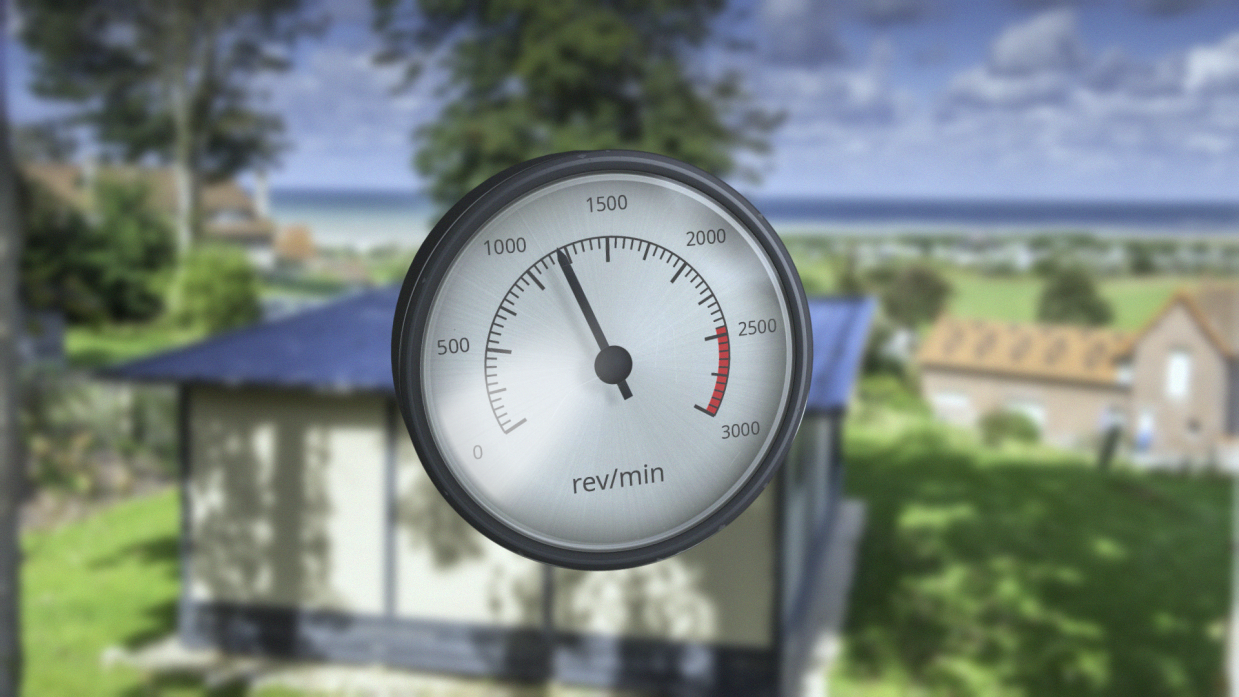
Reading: **1200** rpm
